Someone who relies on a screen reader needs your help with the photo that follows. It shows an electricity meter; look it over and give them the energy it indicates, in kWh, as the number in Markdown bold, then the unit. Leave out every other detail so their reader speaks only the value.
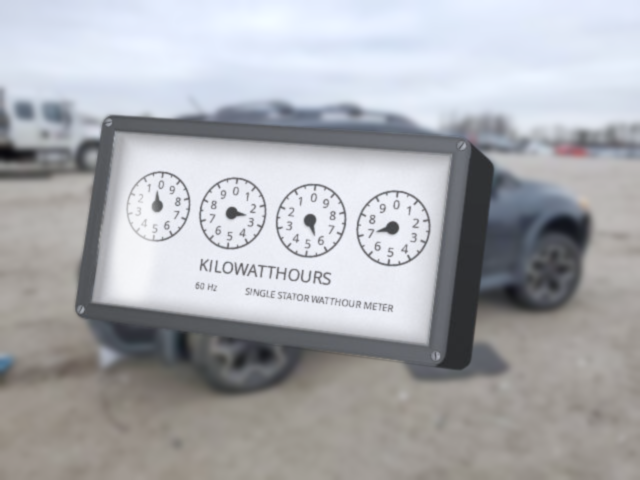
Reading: **257** kWh
